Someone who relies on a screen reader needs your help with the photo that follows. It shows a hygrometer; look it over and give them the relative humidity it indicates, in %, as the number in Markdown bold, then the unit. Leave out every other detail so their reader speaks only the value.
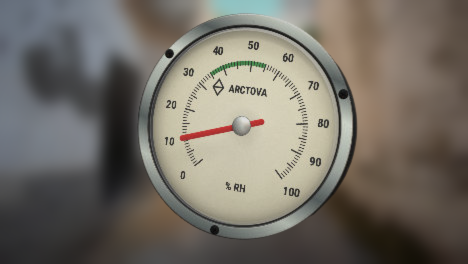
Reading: **10** %
